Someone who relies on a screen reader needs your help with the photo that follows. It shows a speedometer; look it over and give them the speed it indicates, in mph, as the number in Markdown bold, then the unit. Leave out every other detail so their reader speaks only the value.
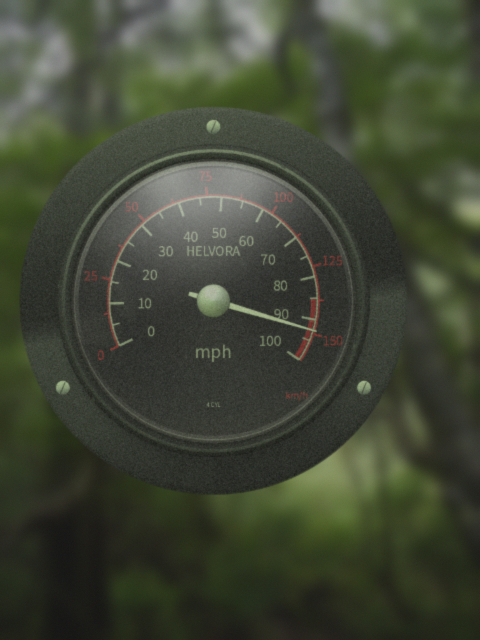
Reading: **92.5** mph
